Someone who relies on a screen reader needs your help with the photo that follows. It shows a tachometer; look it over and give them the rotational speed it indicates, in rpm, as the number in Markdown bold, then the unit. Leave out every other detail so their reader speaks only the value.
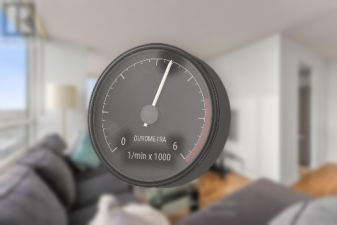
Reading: **3400** rpm
